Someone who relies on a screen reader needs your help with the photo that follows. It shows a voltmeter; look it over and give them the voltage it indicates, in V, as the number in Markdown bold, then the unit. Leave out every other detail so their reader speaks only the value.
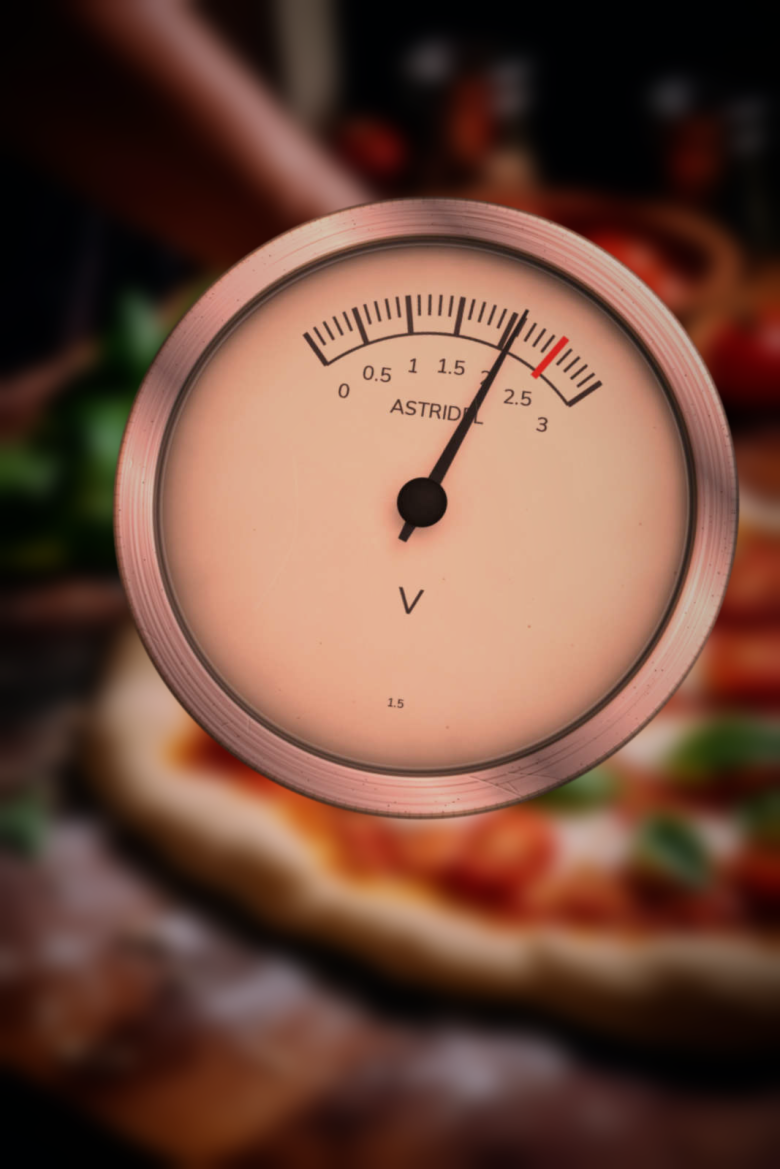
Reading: **2.1** V
